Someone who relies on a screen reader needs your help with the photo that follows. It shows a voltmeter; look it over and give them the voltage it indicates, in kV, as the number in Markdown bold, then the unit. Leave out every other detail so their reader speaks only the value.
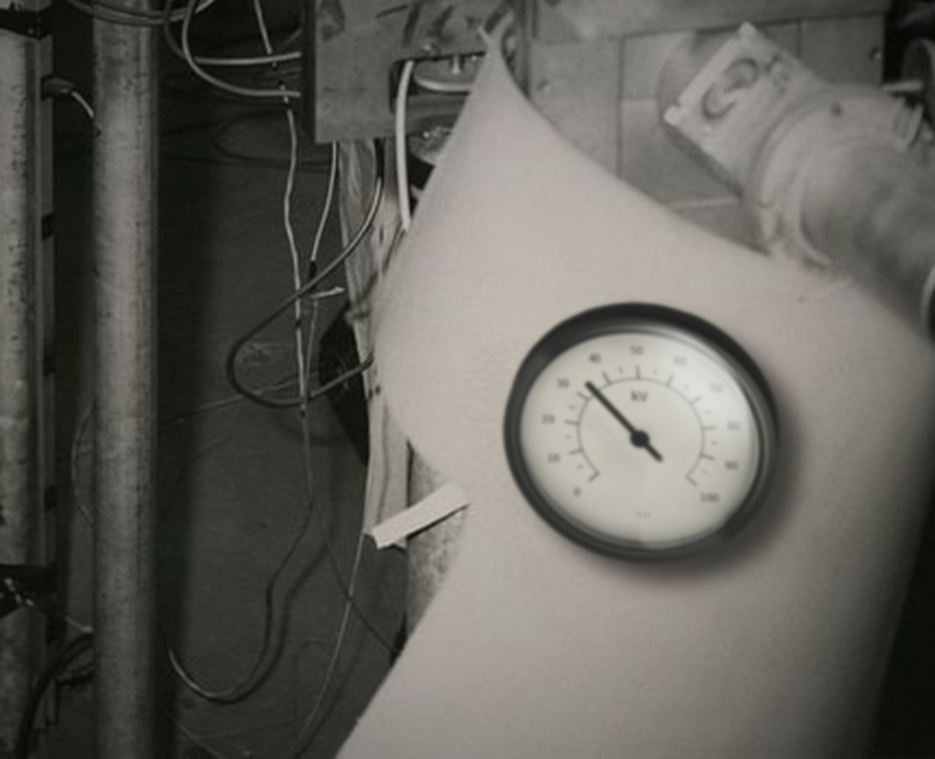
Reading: **35** kV
